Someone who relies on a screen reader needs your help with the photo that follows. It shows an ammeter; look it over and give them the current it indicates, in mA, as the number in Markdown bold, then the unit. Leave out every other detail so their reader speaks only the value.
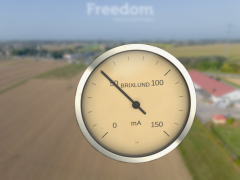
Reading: **50** mA
